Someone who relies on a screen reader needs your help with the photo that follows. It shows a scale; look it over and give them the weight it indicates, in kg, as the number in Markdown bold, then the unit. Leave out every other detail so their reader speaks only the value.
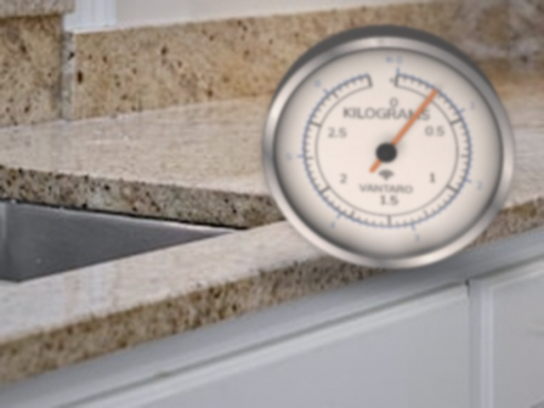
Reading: **0.25** kg
